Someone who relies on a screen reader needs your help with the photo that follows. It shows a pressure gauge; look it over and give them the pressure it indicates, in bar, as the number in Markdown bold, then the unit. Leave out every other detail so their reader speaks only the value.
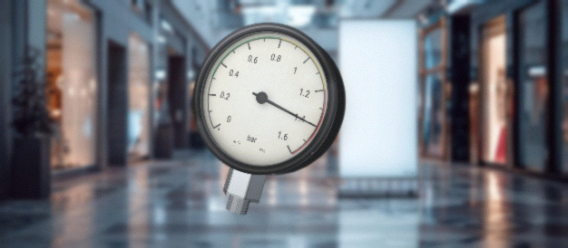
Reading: **1.4** bar
